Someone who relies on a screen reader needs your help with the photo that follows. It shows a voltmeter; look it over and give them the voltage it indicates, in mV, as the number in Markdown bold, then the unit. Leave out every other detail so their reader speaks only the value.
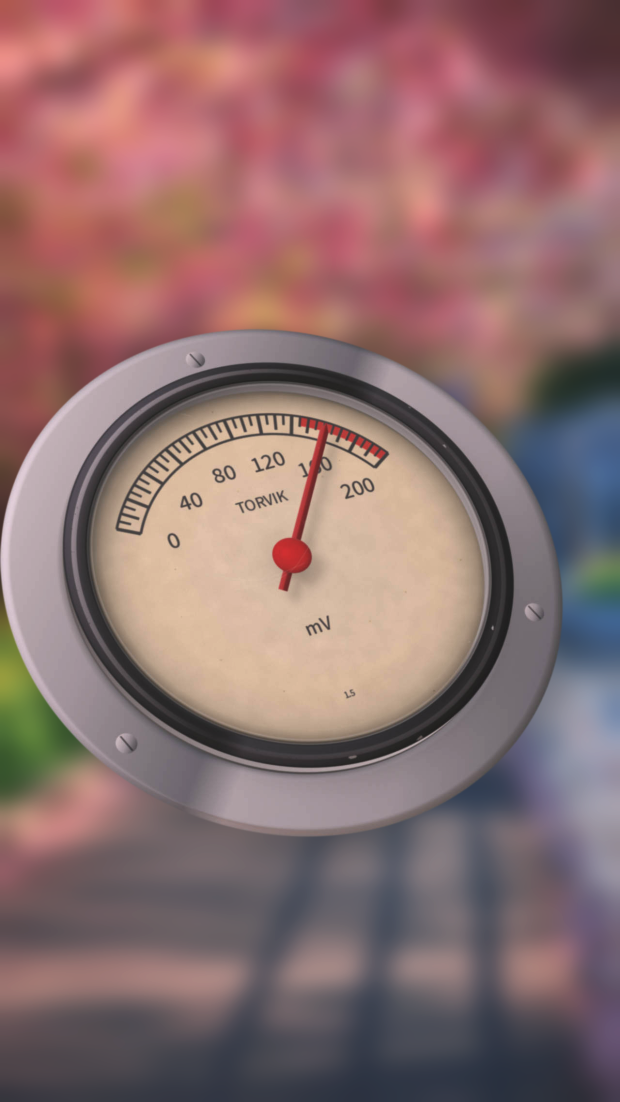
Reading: **160** mV
